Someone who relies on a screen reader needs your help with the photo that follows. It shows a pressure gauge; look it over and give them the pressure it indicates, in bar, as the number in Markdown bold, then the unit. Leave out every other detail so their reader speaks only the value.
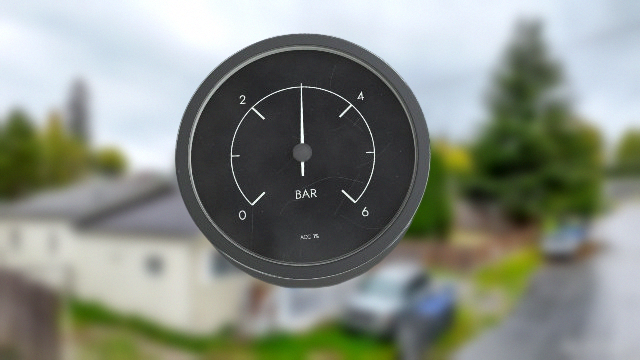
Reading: **3** bar
